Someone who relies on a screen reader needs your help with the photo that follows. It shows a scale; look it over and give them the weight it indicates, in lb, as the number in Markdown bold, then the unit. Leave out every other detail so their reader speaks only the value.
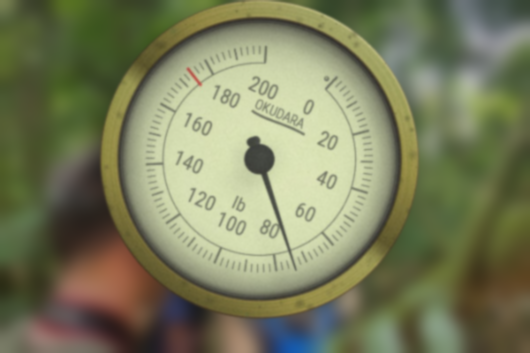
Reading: **74** lb
